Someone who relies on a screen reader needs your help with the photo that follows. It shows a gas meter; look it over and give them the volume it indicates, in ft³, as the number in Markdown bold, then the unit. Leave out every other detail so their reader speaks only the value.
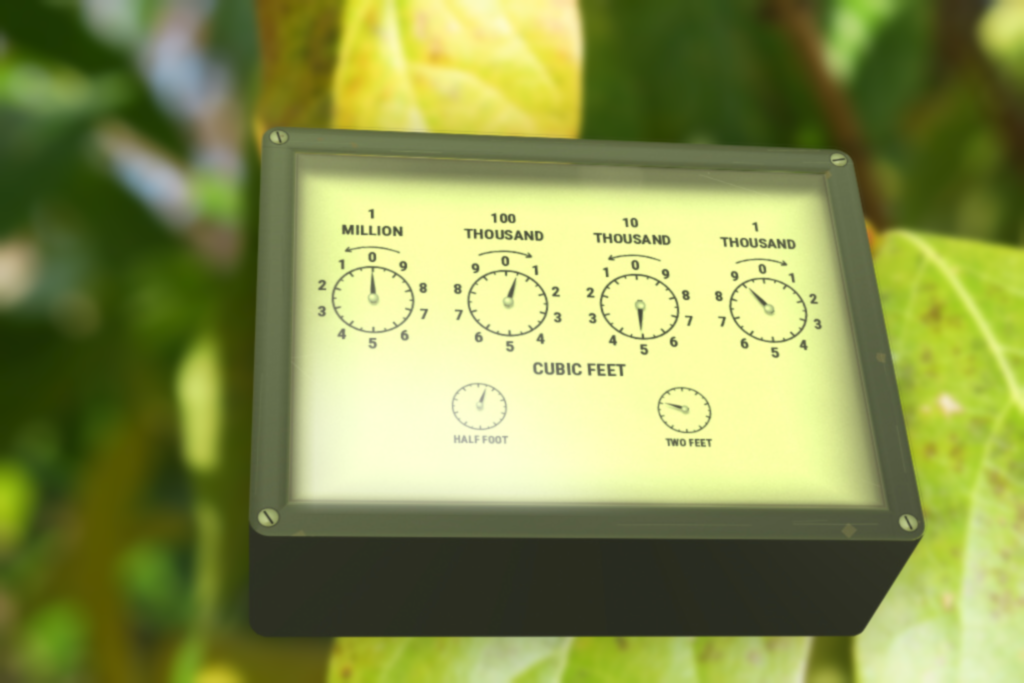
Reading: **4900** ft³
